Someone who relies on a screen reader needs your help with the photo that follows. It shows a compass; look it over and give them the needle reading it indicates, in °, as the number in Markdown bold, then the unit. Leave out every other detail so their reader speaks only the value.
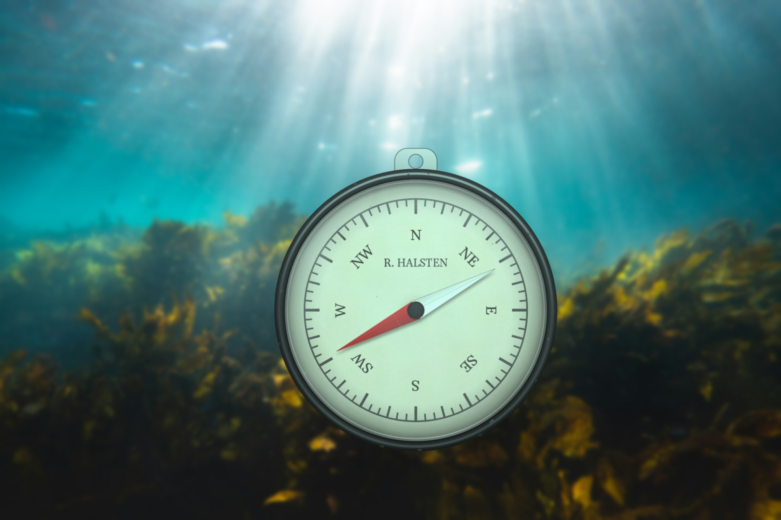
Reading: **242.5** °
